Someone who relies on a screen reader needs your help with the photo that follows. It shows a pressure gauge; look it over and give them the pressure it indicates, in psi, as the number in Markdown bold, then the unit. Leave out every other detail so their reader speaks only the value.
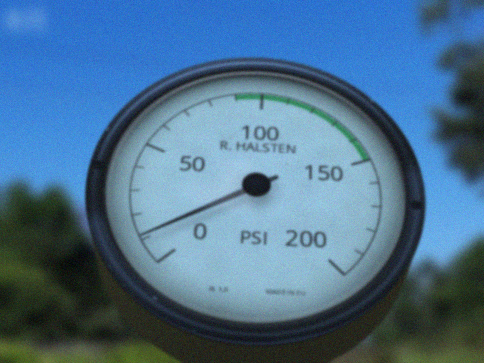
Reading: **10** psi
